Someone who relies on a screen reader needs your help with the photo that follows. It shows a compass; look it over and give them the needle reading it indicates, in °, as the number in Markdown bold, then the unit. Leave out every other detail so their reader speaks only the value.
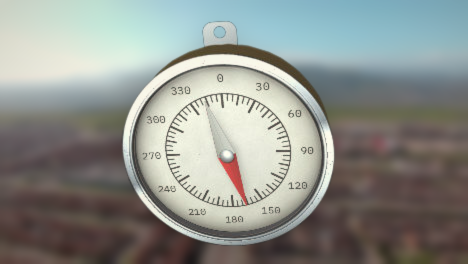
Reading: **165** °
